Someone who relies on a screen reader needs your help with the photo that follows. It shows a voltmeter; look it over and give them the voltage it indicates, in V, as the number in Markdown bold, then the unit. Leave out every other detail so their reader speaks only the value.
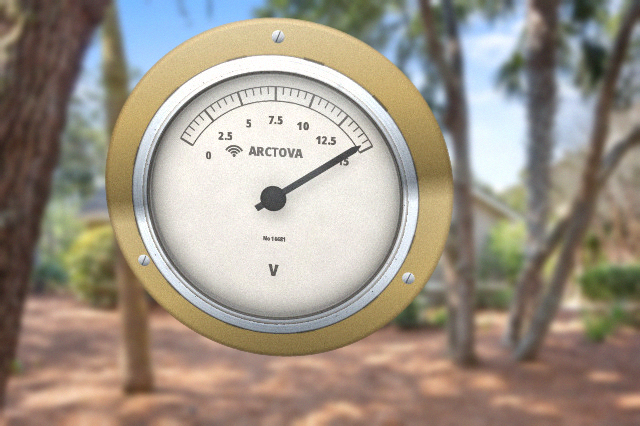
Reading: **14.5** V
